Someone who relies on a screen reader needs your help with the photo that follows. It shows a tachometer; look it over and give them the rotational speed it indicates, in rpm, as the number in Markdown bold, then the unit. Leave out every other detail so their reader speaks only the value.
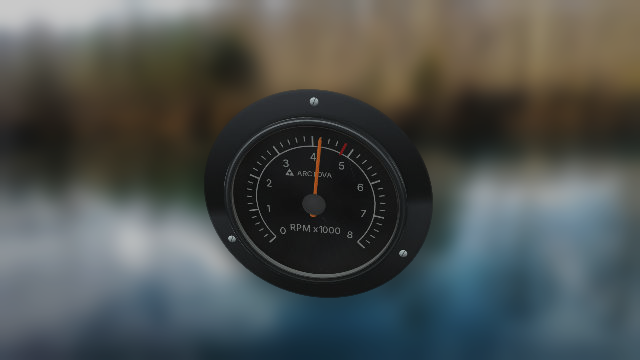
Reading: **4200** rpm
